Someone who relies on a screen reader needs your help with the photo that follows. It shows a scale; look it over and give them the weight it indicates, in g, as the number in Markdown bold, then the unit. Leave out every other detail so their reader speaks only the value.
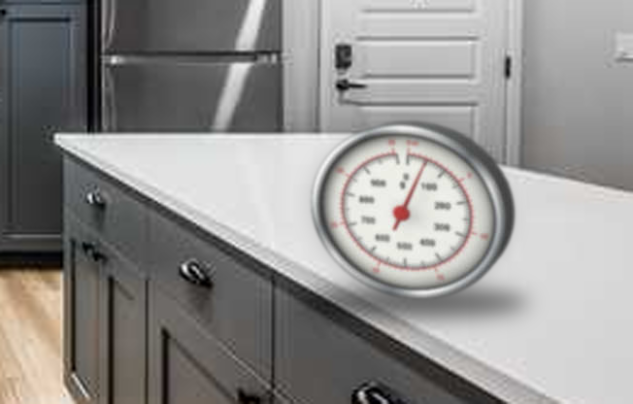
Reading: **50** g
